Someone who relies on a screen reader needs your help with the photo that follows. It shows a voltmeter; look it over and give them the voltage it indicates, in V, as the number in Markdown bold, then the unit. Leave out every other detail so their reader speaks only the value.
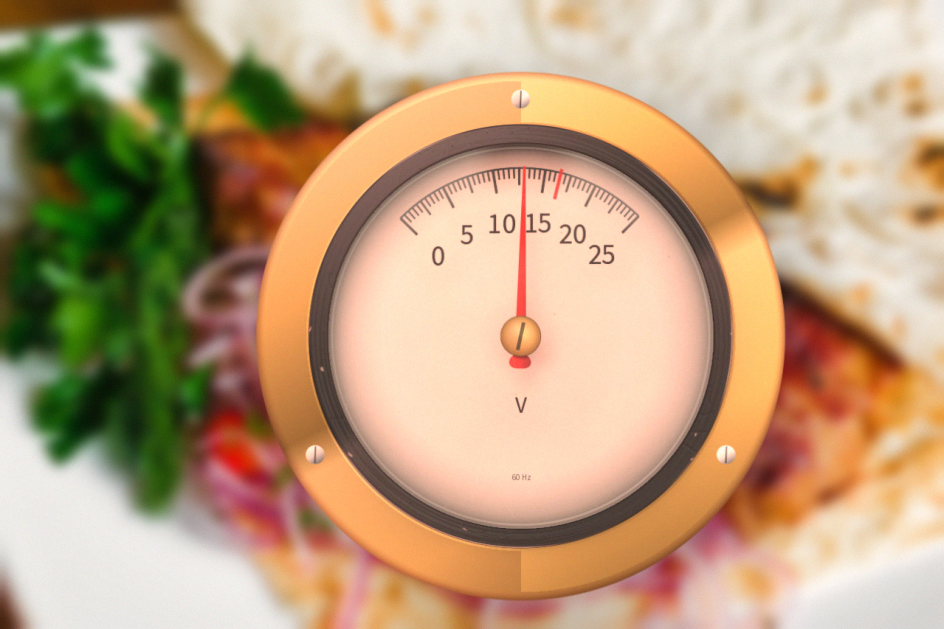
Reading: **13** V
